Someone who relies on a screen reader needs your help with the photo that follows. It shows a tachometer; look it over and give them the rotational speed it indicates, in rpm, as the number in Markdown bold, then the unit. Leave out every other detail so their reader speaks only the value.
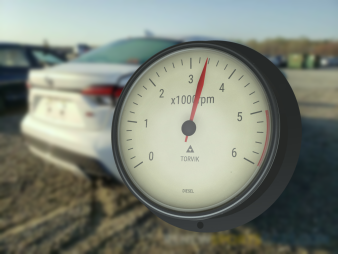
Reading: **3400** rpm
